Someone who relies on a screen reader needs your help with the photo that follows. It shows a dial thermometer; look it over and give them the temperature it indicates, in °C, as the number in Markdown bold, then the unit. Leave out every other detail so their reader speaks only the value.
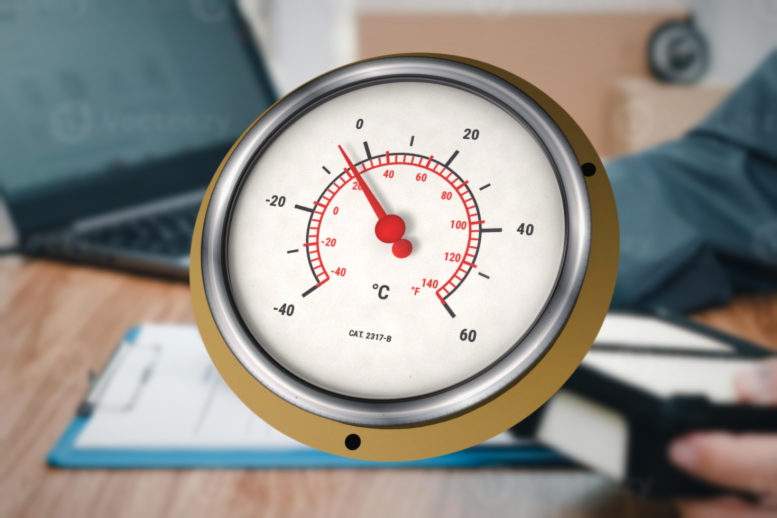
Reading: **-5** °C
